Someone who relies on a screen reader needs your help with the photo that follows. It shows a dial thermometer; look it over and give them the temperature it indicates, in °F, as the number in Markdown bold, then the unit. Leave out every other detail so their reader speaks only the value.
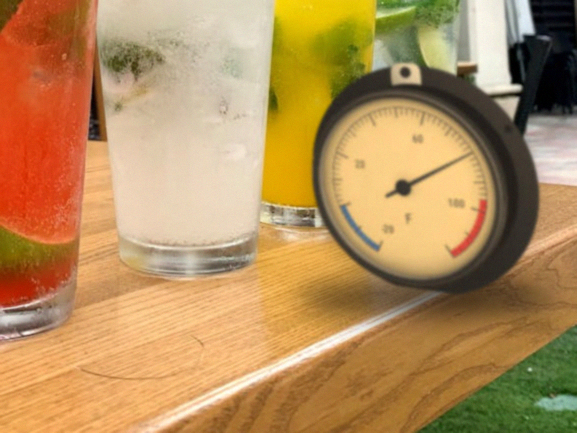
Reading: **80** °F
